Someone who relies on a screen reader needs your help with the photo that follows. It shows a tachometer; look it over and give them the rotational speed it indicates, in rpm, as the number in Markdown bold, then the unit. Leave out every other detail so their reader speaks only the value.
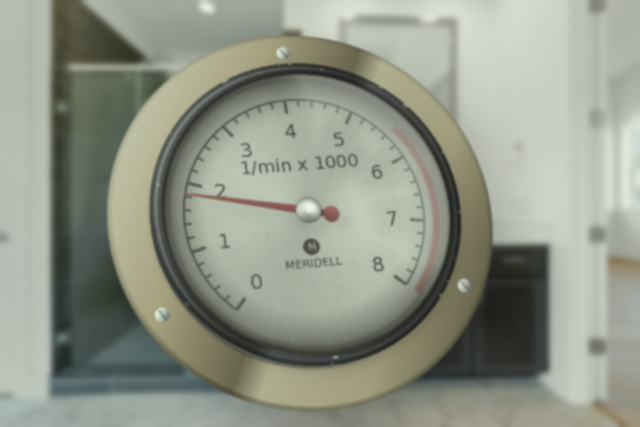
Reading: **1800** rpm
